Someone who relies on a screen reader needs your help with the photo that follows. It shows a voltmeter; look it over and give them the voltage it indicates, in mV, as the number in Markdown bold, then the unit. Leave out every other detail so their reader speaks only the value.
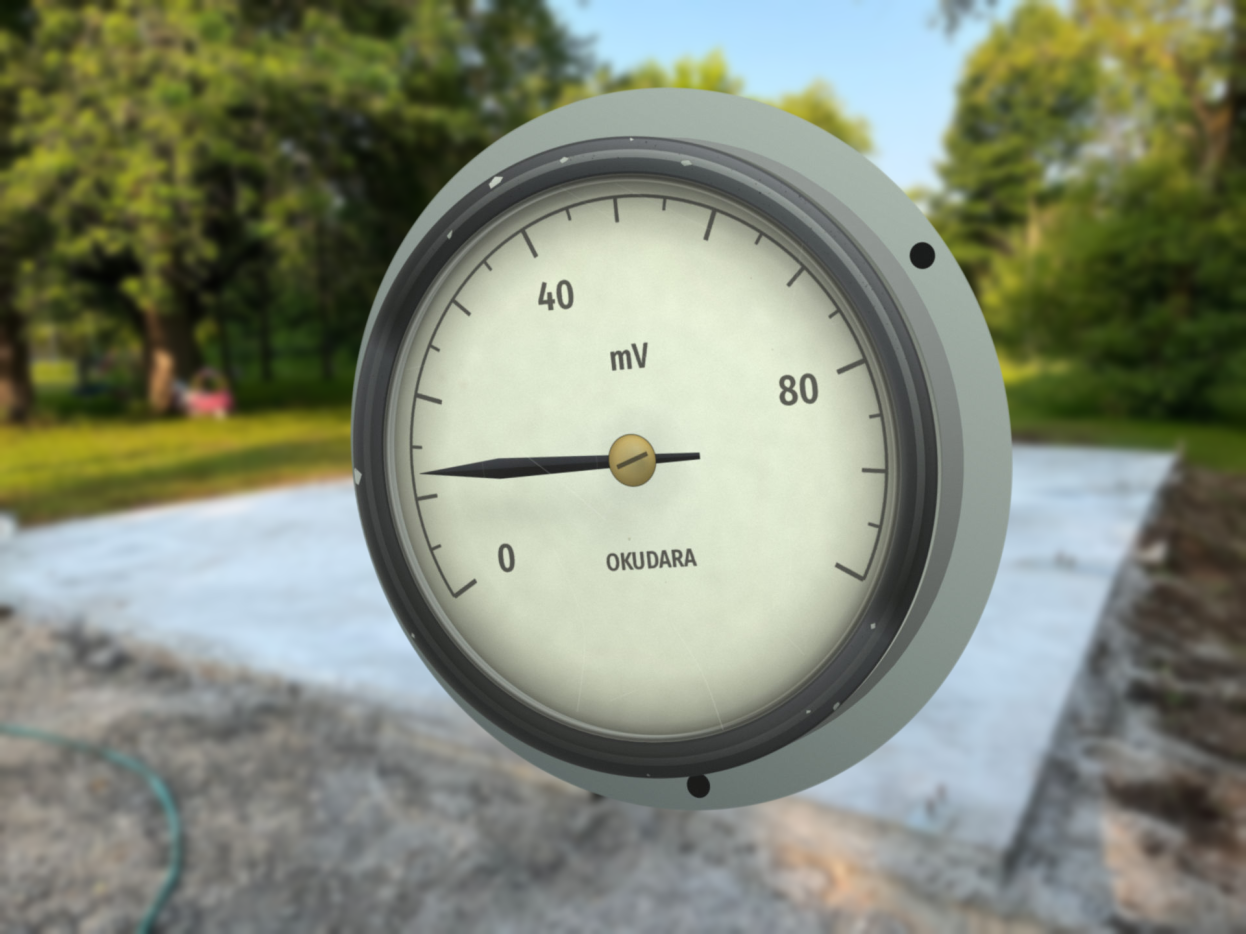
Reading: **12.5** mV
